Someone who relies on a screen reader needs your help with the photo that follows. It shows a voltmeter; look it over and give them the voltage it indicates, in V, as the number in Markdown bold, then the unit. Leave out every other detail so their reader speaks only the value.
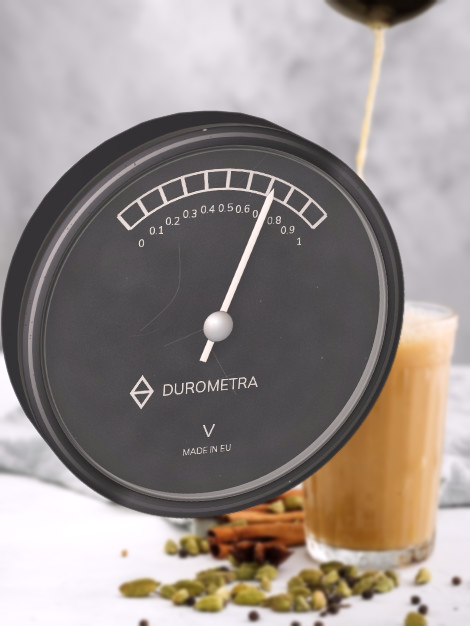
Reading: **0.7** V
